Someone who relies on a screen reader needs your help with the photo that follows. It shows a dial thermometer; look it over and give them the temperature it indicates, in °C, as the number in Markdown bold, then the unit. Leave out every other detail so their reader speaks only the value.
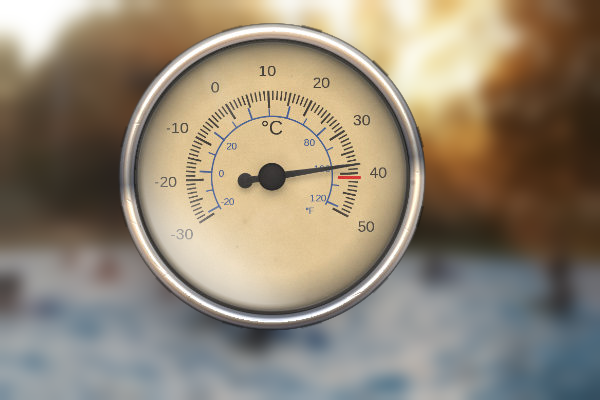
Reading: **38** °C
